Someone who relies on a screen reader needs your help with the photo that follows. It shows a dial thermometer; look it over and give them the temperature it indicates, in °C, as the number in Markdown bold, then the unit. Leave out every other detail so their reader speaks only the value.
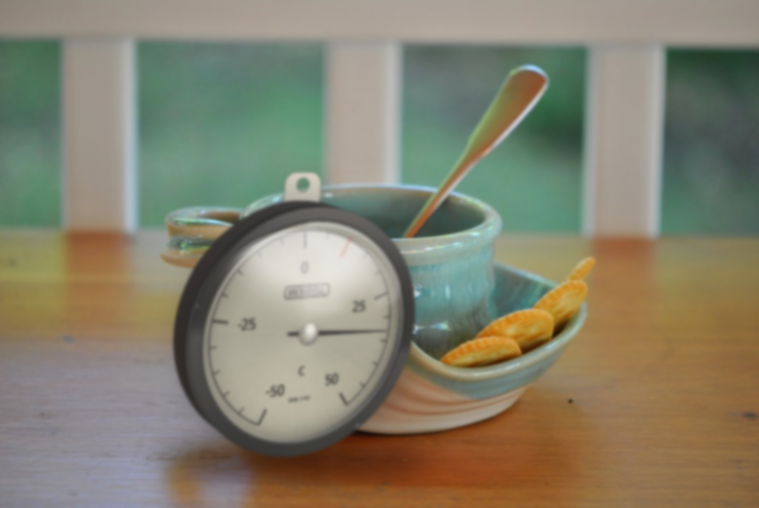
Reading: **32.5** °C
